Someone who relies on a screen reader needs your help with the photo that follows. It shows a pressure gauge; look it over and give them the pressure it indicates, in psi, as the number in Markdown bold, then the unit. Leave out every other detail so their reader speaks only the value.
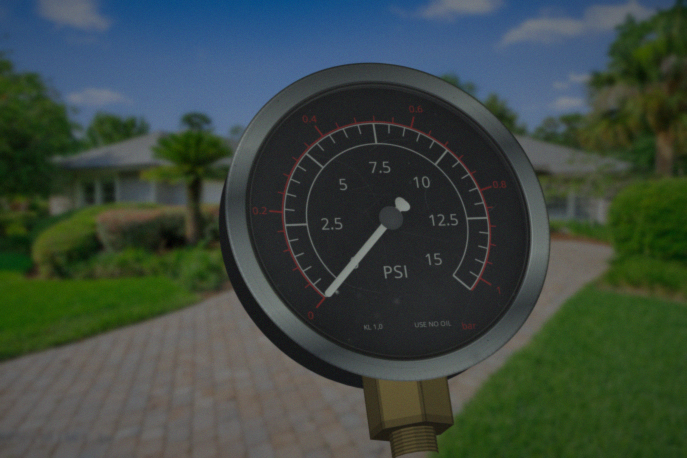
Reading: **0** psi
